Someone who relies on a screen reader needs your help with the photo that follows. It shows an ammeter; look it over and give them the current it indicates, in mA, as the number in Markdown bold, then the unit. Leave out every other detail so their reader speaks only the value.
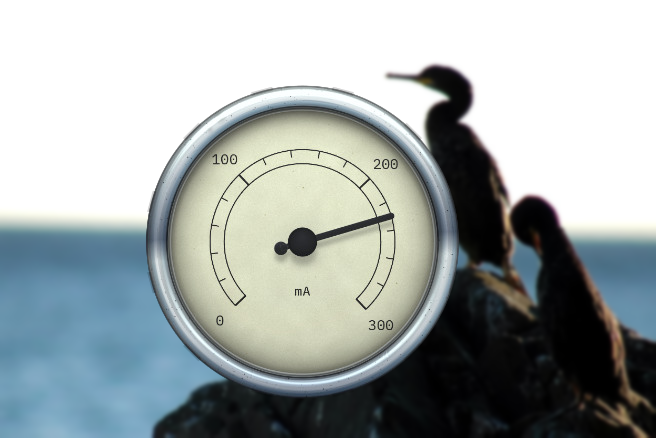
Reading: **230** mA
